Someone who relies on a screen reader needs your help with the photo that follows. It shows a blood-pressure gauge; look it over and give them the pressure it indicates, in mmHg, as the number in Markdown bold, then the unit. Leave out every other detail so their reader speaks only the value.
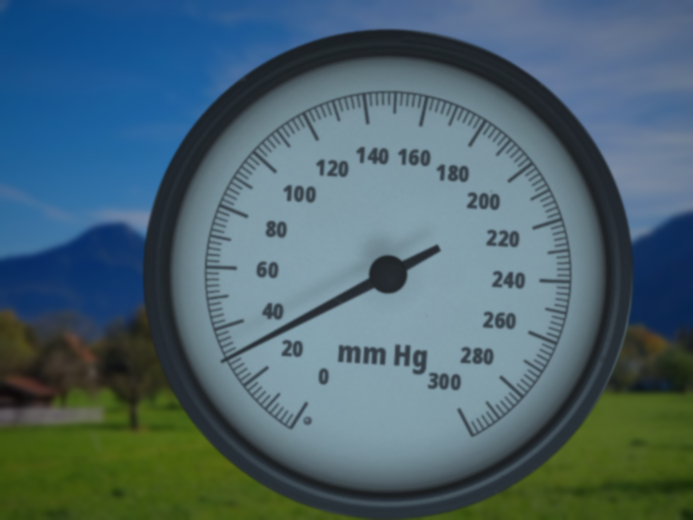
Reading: **30** mmHg
